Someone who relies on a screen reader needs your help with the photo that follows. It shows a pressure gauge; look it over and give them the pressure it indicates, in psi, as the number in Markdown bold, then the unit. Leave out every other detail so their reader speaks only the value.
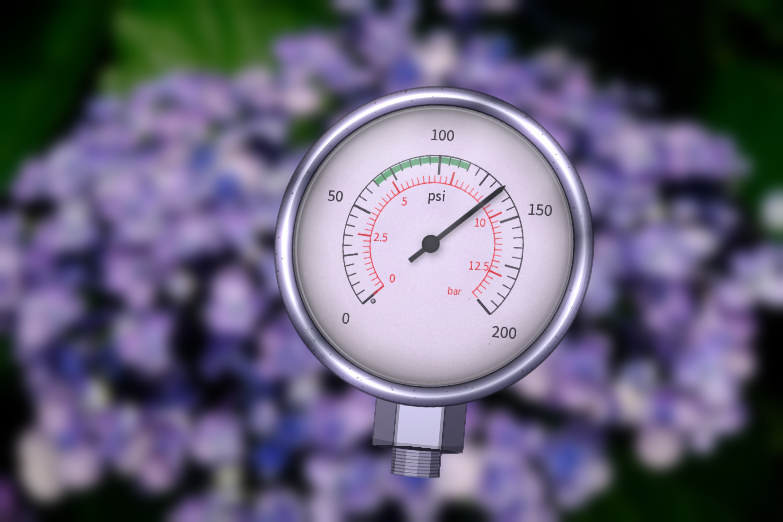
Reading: **135** psi
